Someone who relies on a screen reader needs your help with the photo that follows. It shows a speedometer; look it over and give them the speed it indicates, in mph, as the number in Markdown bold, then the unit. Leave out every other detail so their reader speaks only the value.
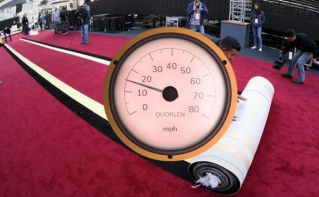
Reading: **15** mph
